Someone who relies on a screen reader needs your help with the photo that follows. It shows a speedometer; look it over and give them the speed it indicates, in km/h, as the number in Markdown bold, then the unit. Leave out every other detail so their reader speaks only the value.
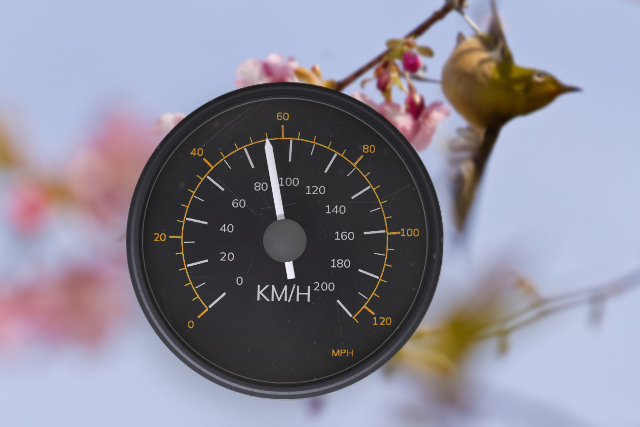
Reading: **90** km/h
